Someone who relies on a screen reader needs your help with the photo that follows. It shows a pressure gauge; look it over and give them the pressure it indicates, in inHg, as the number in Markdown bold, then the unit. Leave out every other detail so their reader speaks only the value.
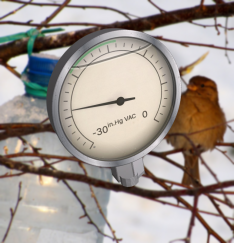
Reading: **-24** inHg
